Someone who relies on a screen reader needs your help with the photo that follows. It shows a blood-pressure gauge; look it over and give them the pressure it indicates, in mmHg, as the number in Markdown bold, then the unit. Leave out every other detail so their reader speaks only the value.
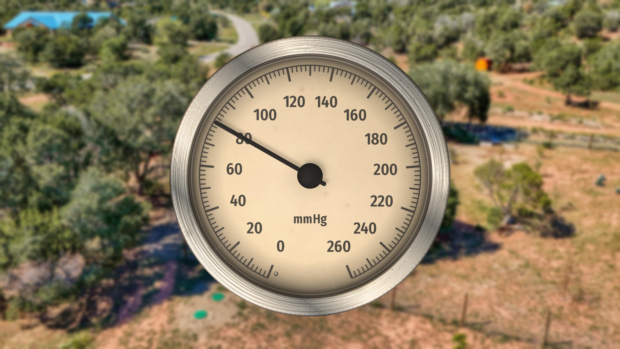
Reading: **80** mmHg
